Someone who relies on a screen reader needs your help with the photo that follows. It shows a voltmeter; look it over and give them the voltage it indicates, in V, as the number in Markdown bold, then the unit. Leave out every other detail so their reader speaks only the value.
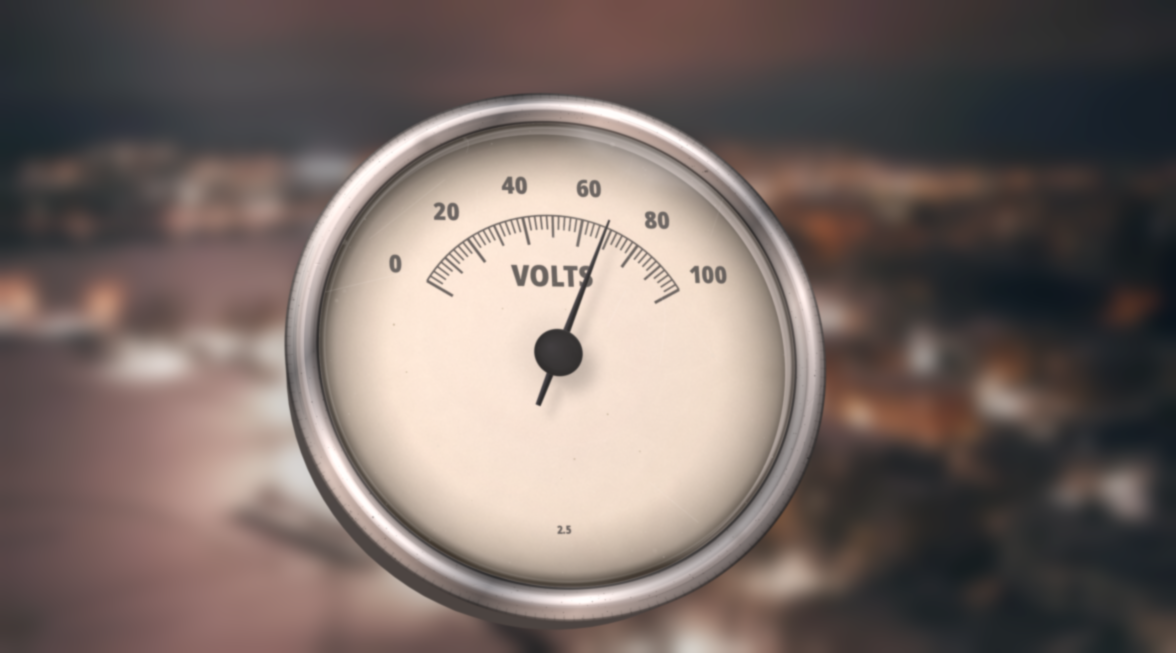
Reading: **68** V
